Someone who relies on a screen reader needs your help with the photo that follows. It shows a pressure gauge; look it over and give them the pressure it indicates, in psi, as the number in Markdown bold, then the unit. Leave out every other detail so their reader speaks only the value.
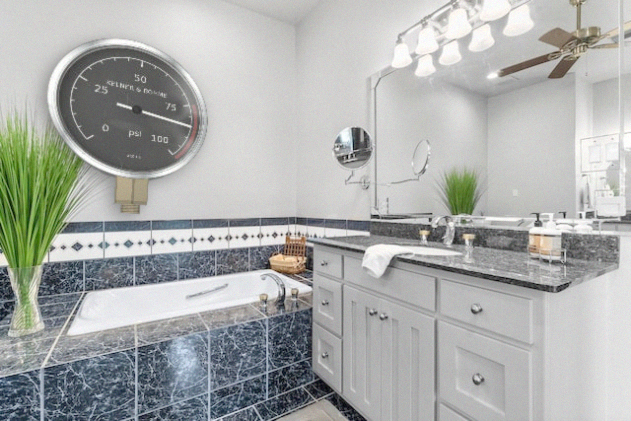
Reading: **85** psi
